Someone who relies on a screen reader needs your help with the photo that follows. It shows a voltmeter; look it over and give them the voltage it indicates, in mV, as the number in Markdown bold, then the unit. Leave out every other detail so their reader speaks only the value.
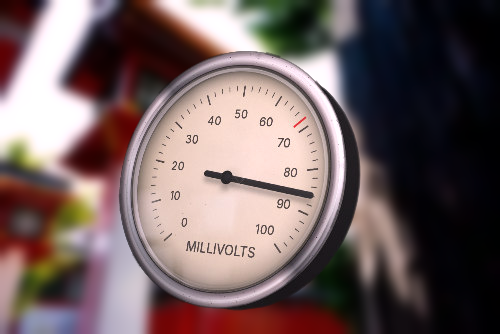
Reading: **86** mV
